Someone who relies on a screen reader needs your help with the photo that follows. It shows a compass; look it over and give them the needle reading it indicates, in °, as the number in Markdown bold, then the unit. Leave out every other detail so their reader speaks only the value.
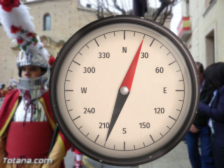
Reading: **20** °
